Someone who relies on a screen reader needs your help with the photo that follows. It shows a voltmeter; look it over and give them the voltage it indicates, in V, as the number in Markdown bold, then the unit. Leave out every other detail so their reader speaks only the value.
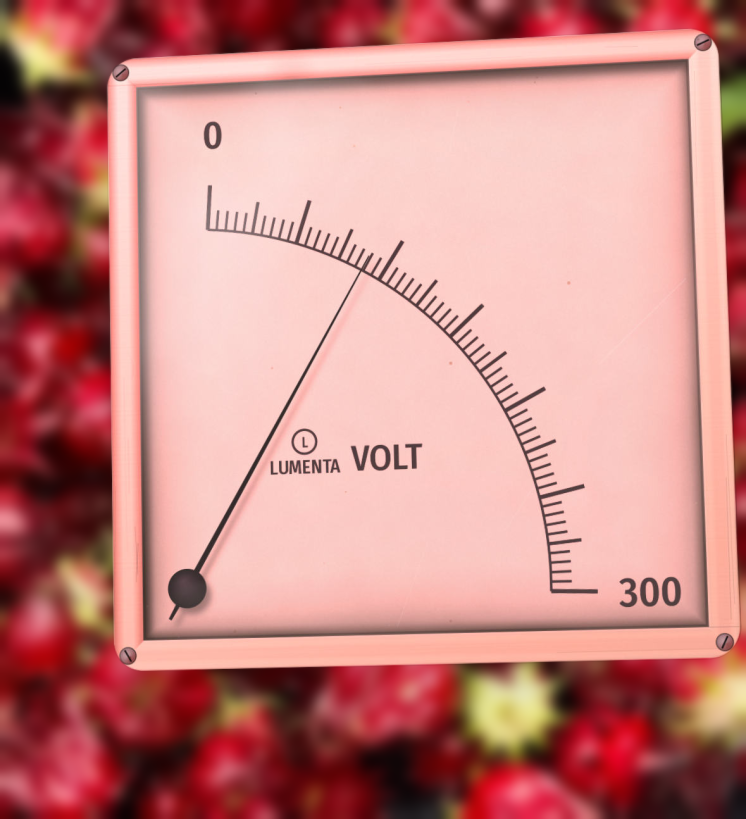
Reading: **90** V
